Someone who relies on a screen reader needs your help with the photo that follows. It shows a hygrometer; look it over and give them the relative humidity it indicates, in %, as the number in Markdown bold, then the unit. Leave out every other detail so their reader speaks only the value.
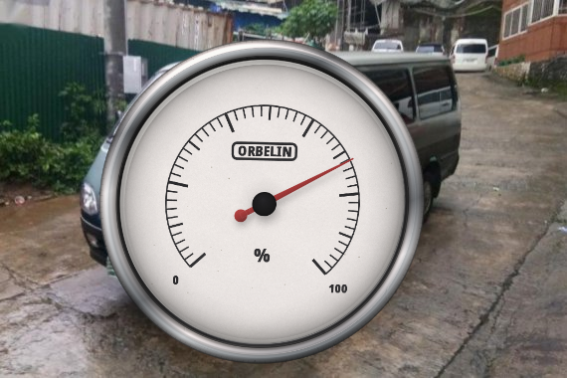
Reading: **72** %
